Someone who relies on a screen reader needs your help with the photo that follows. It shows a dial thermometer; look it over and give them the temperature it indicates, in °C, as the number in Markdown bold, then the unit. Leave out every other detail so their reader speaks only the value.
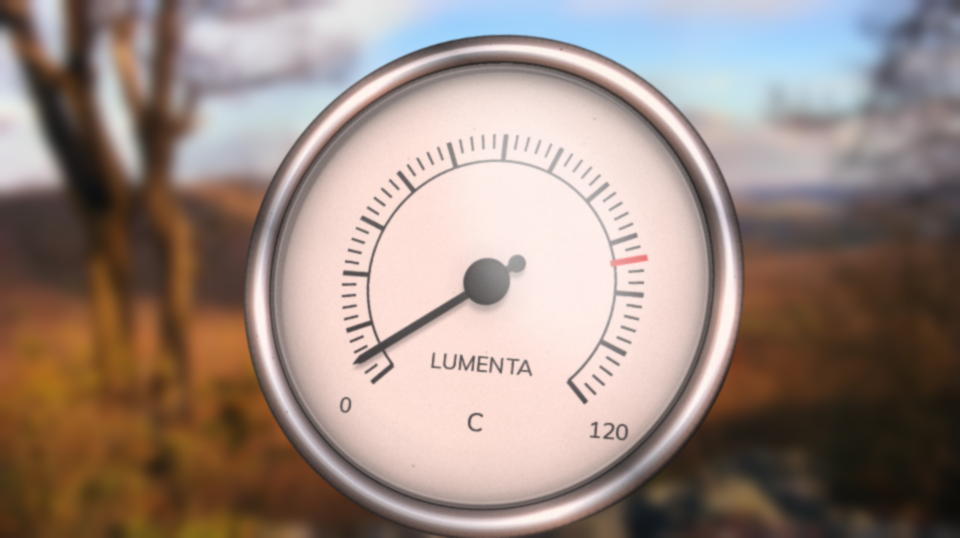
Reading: **4** °C
